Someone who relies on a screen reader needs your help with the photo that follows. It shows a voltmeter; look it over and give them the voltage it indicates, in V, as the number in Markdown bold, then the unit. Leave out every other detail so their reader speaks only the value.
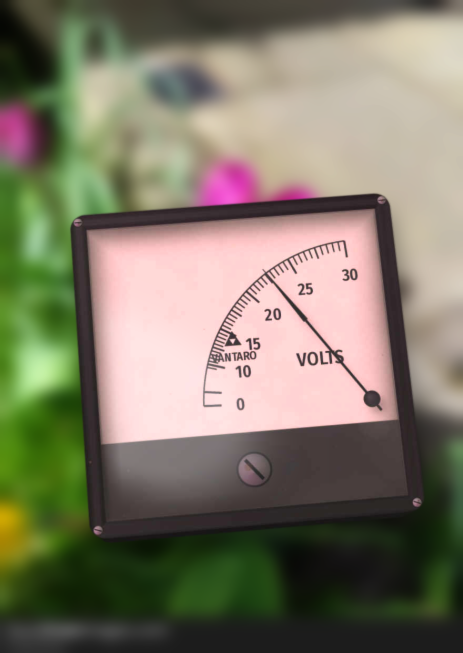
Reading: **22.5** V
